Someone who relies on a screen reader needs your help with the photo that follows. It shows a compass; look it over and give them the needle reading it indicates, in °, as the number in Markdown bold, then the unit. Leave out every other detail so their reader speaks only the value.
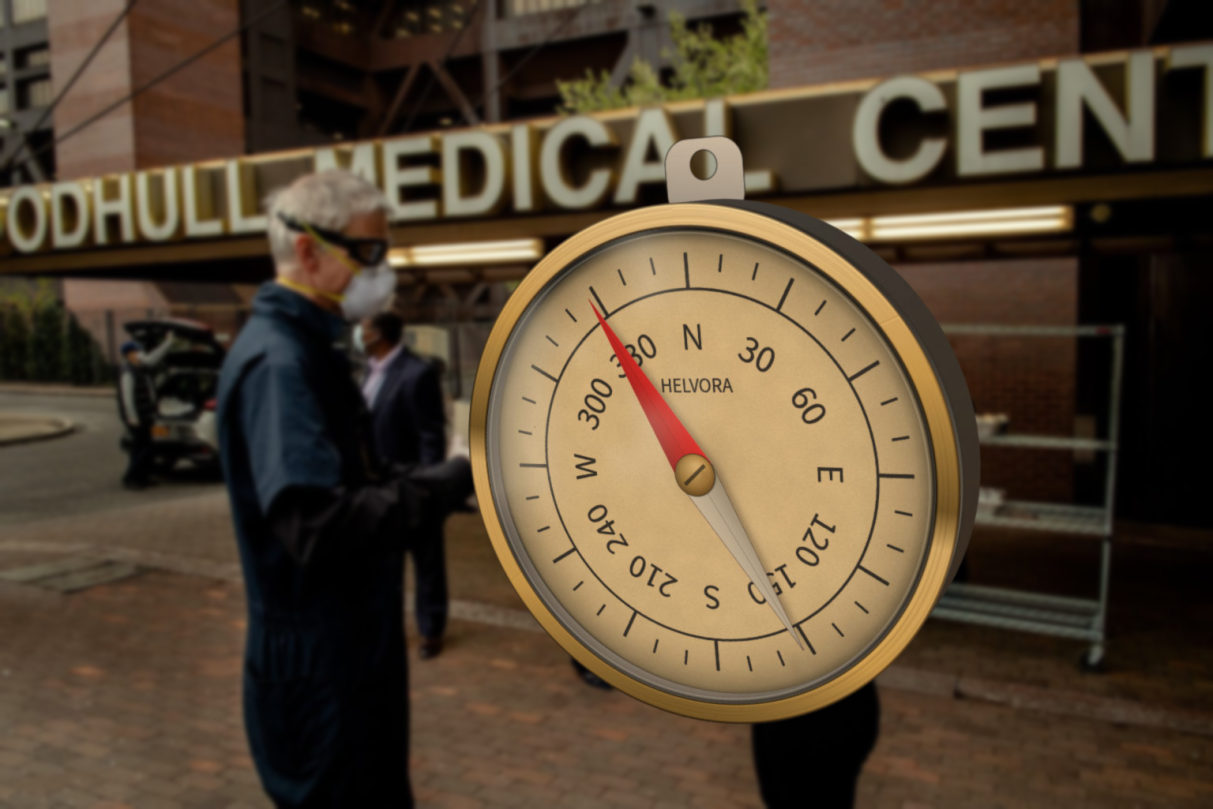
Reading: **330** °
